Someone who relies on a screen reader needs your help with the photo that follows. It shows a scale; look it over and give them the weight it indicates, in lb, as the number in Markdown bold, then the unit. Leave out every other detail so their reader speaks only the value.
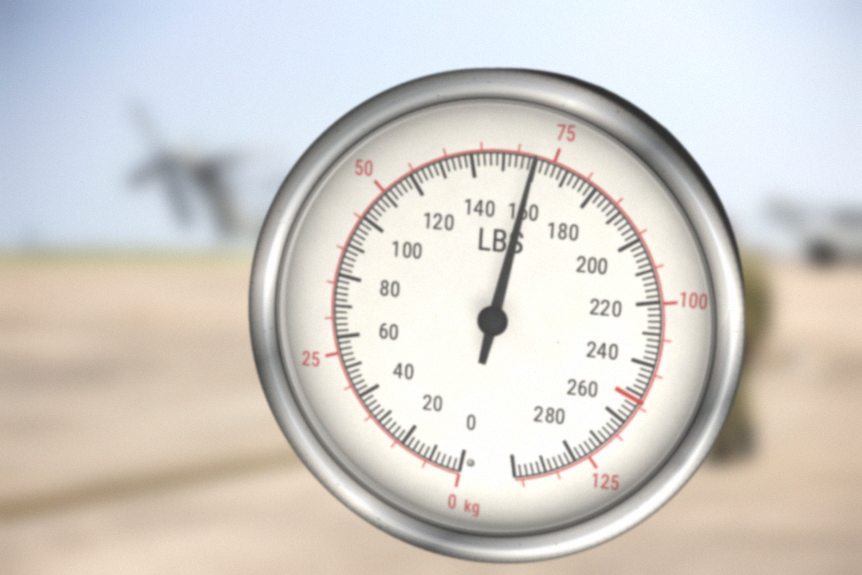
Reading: **160** lb
